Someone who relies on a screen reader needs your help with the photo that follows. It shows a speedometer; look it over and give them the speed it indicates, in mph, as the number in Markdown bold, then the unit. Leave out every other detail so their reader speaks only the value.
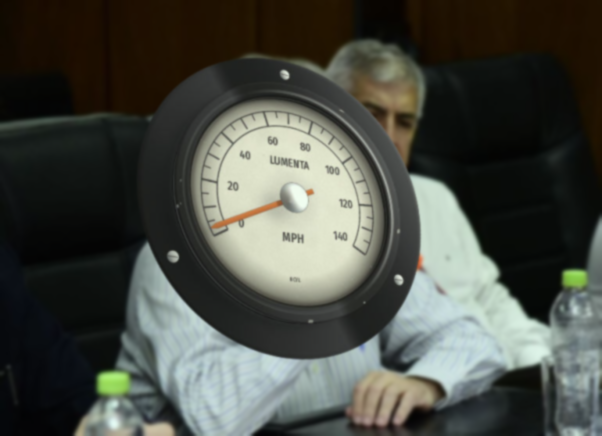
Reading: **2.5** mph
